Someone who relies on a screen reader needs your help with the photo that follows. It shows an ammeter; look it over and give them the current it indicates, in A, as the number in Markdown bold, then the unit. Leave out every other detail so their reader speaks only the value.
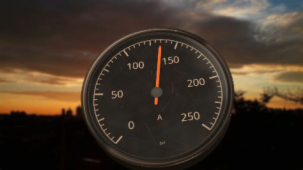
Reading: **135** A
